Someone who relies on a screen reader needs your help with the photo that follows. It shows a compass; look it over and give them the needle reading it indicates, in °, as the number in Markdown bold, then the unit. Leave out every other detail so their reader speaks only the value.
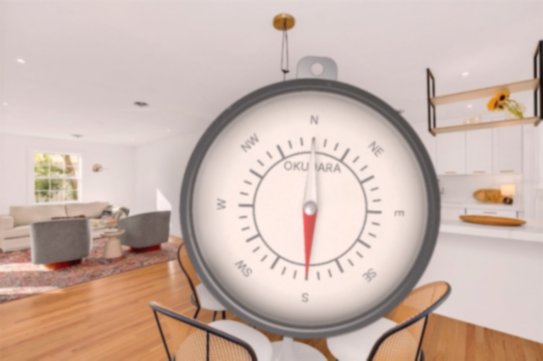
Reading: **180** °
